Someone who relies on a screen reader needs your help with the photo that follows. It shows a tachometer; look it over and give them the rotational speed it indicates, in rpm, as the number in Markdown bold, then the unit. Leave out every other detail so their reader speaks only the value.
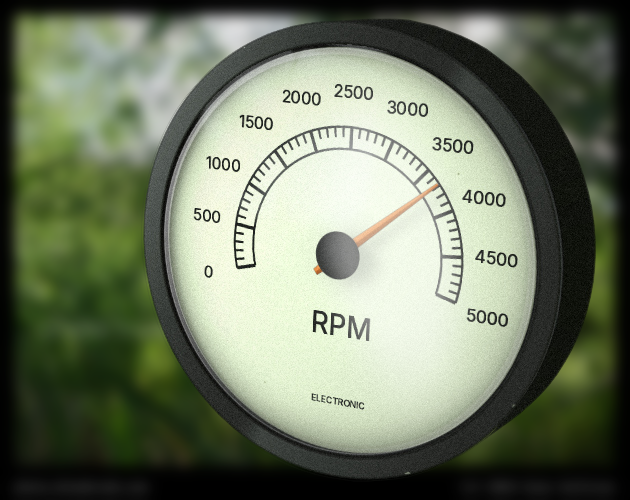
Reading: **3700** rpm
